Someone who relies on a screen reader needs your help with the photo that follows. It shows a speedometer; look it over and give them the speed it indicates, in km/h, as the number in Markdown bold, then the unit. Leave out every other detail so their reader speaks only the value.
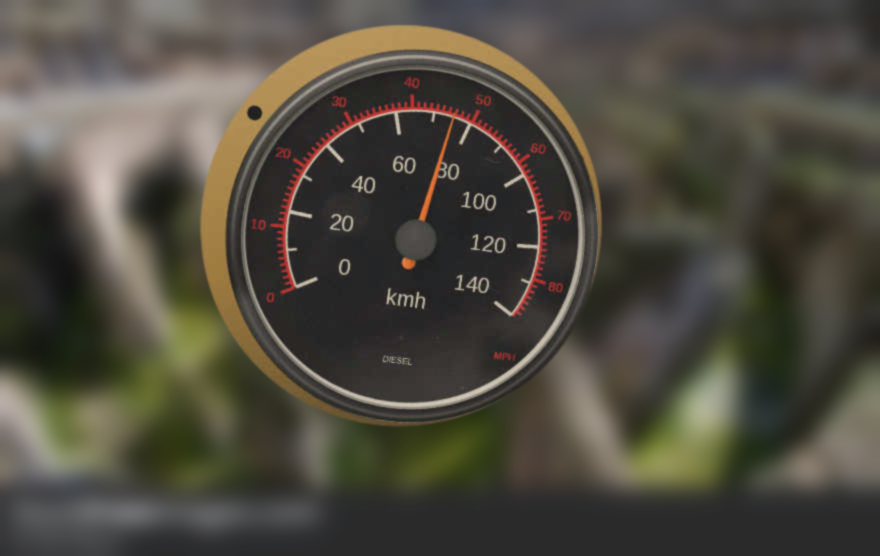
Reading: **75** km/h
